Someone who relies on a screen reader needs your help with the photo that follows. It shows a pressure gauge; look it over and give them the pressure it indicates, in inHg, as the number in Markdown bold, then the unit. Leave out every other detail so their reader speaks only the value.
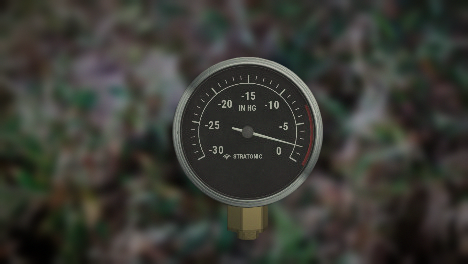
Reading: **-2** inHg
